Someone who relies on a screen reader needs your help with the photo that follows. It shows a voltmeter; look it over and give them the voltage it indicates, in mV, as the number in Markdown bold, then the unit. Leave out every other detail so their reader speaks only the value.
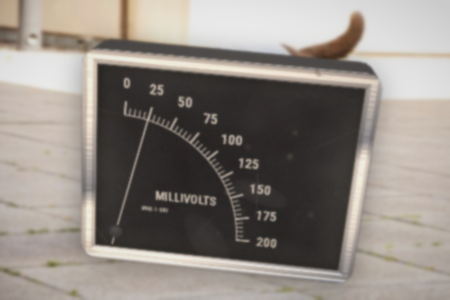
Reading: **25** mV
